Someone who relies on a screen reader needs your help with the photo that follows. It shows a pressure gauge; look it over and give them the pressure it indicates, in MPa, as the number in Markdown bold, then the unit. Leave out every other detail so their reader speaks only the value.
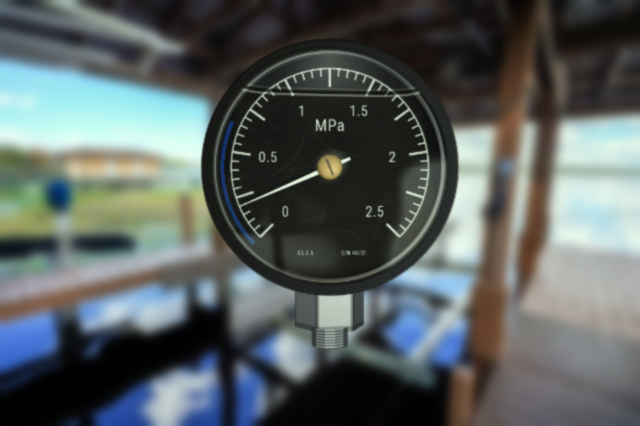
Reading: **0.2** MPa
